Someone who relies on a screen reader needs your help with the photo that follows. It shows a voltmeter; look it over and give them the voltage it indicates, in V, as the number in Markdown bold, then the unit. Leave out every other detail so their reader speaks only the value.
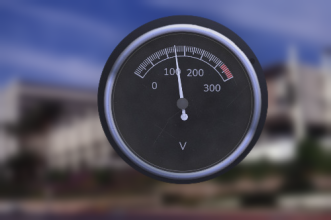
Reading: **125** V
